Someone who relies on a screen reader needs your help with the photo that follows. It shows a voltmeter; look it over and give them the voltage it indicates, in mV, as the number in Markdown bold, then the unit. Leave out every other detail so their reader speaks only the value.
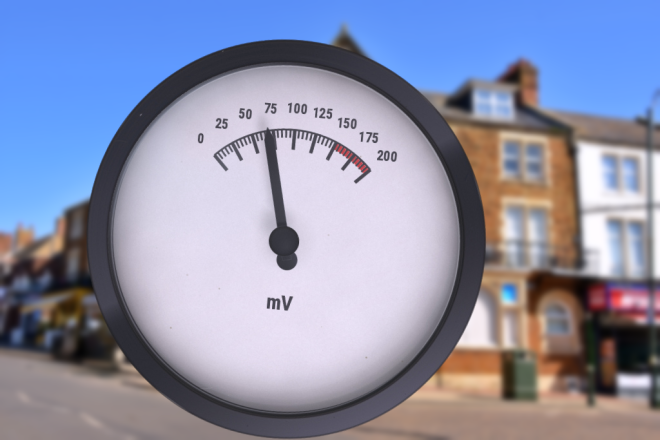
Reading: **70** mV
